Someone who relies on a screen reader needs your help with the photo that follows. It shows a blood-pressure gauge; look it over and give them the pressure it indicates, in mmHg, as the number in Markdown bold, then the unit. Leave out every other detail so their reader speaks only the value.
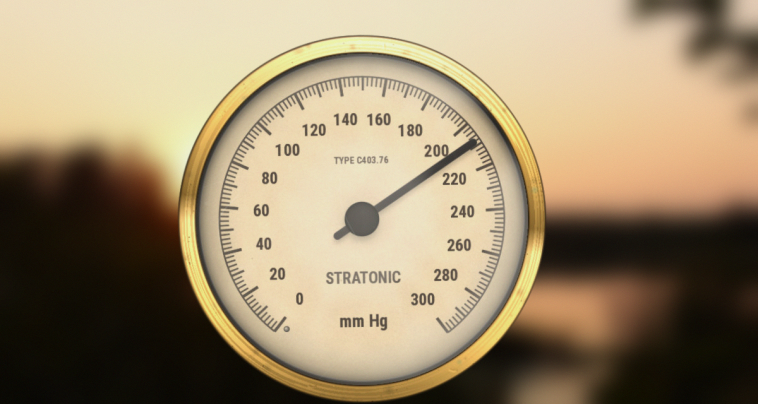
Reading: **208** mmHg
